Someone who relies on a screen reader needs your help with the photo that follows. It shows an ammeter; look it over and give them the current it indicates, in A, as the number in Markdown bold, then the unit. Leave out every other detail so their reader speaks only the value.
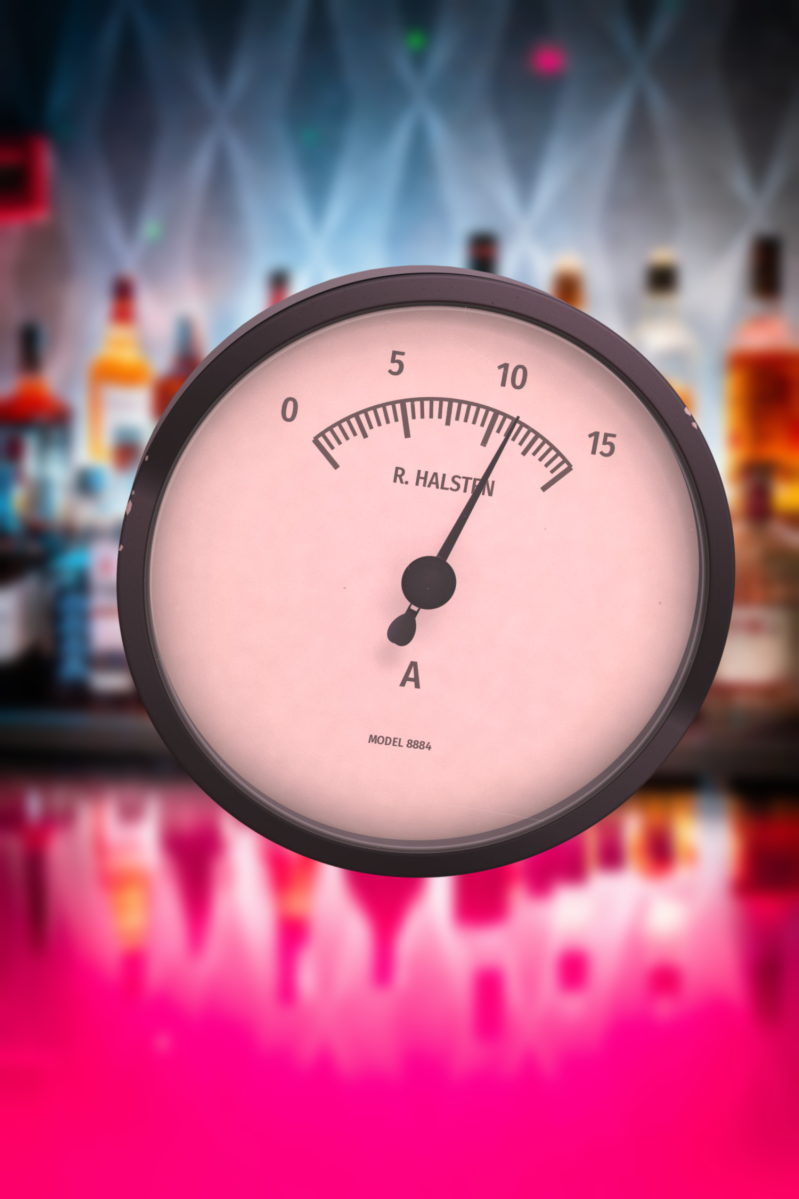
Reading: **11** A
